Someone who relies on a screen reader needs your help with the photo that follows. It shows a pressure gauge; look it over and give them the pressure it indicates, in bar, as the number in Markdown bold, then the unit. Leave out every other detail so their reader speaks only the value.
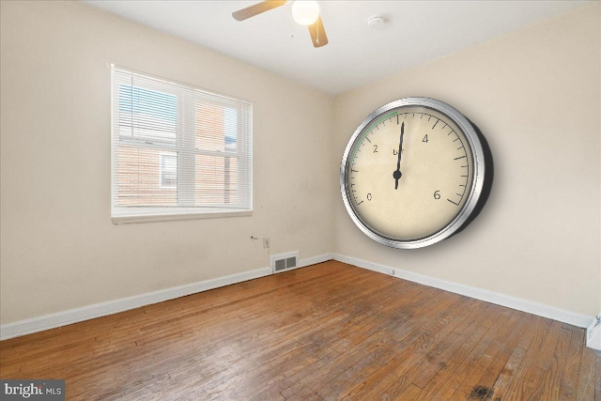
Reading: **3.2** bar
